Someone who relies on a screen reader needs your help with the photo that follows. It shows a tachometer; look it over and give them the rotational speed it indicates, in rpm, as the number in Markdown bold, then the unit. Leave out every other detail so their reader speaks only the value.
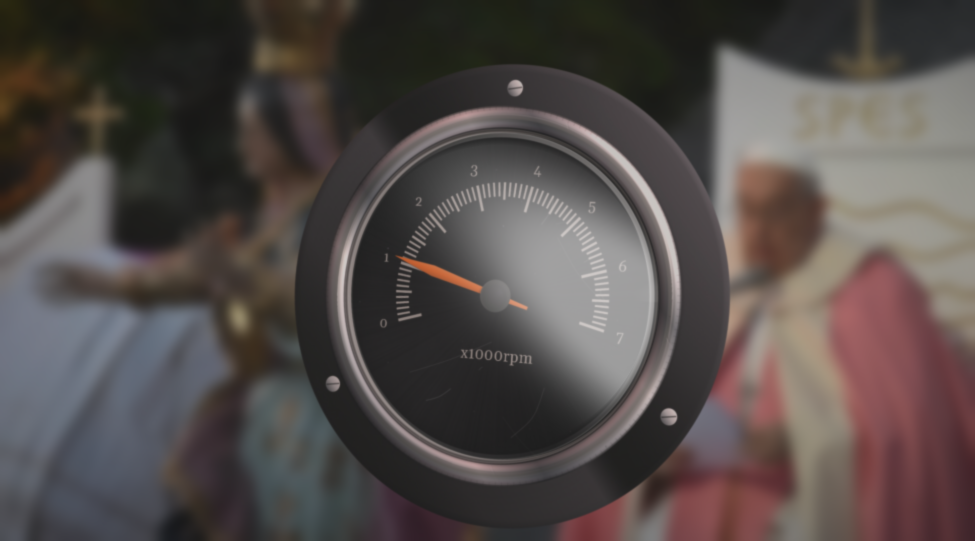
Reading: **1100** rpm
